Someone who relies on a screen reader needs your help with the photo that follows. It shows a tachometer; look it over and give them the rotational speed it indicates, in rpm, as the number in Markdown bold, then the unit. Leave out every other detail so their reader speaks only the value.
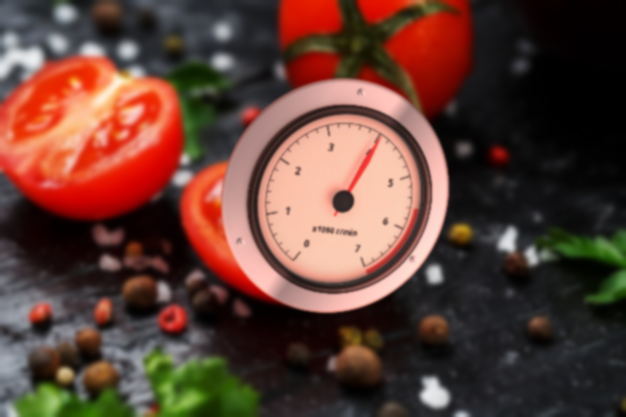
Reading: **4000** rpm
